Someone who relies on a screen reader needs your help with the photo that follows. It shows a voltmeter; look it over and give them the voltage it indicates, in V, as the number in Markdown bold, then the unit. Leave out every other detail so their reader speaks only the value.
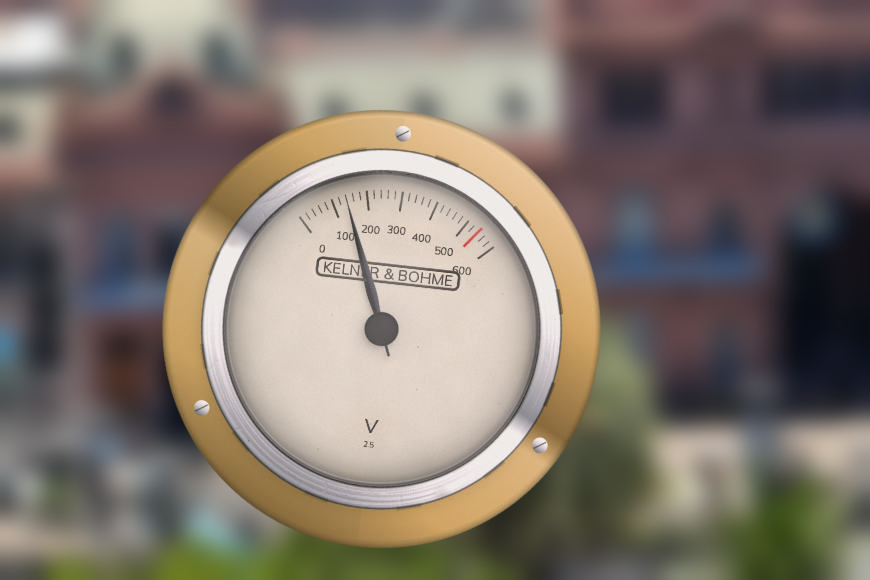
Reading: **140** V
